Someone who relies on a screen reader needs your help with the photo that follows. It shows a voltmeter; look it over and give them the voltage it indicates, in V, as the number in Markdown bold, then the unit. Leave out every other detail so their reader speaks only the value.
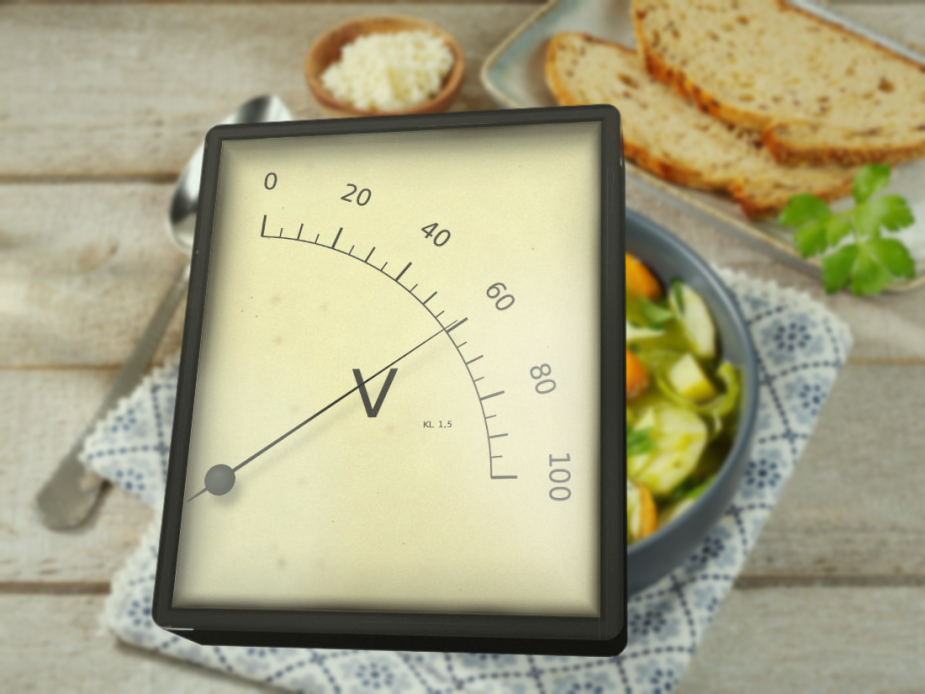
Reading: **60** V
